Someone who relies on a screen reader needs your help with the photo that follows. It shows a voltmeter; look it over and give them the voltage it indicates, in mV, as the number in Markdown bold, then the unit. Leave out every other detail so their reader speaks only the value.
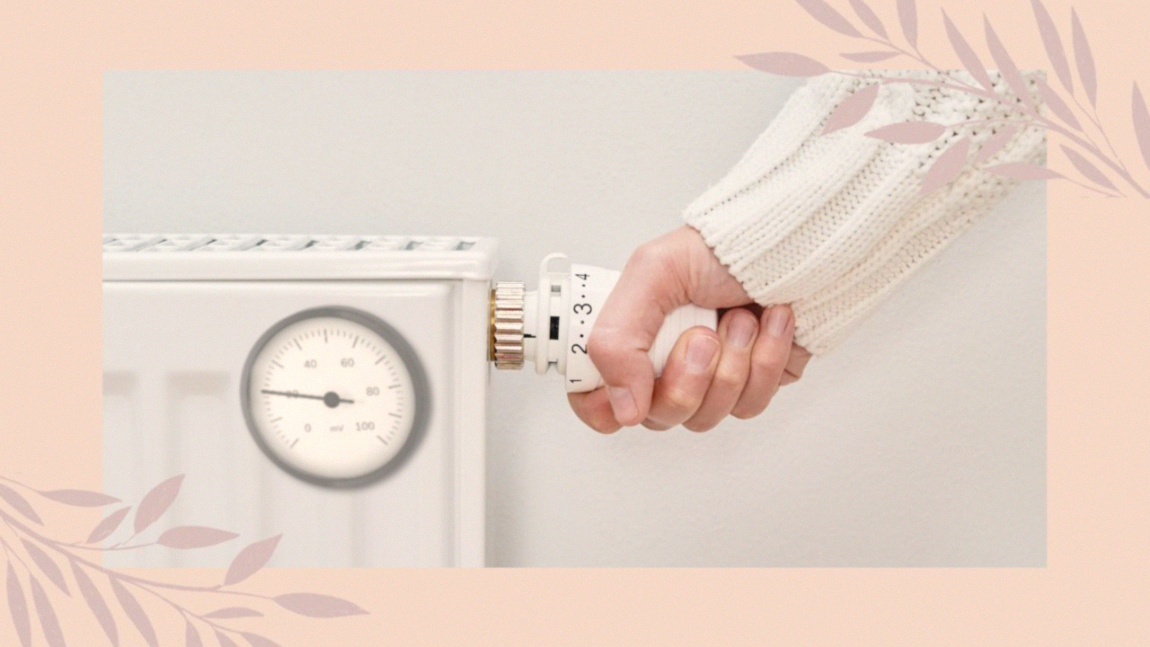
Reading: **20** mV
